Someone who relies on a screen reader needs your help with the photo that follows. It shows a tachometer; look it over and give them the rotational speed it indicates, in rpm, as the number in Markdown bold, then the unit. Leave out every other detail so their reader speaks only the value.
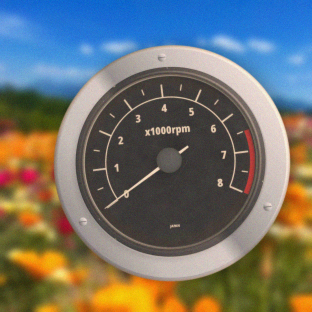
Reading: **0** rpm
